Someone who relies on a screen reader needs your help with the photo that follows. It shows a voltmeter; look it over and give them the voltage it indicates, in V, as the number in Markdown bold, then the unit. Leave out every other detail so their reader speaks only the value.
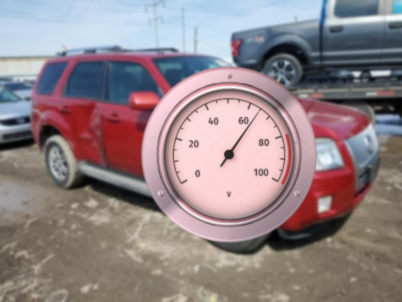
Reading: **65** V
